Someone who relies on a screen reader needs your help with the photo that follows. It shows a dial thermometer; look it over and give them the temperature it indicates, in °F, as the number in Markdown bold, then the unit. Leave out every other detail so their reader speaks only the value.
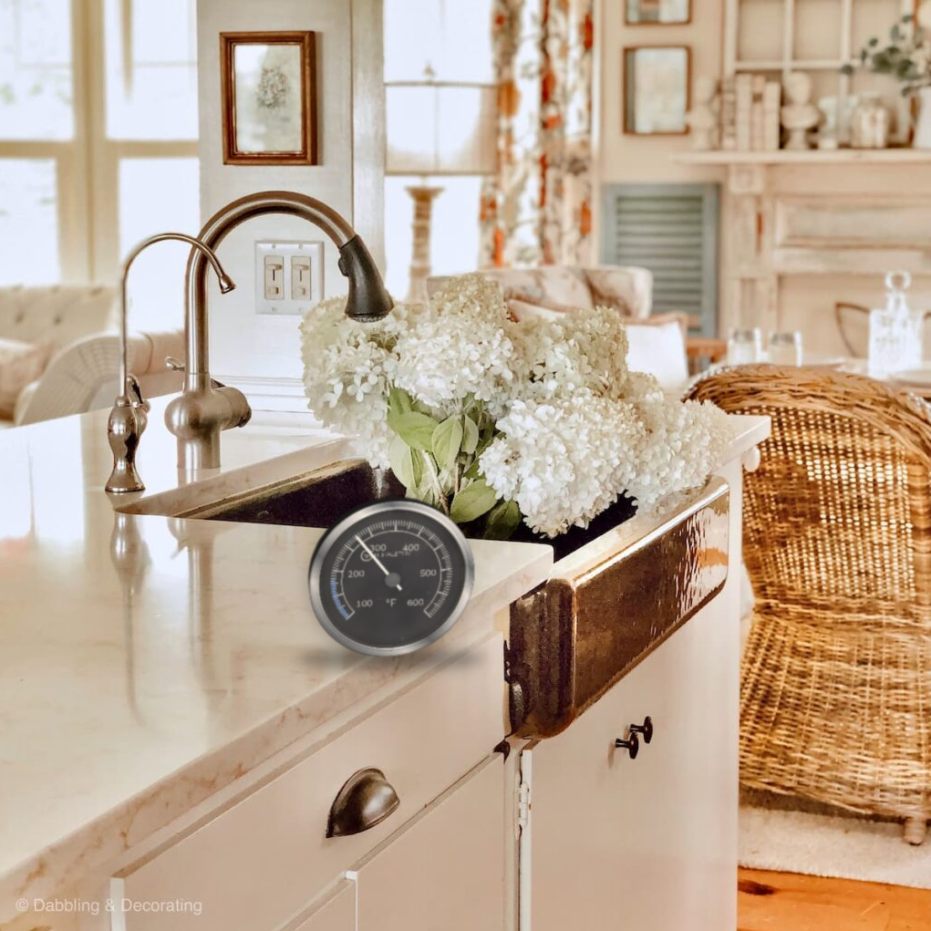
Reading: **275** °F
